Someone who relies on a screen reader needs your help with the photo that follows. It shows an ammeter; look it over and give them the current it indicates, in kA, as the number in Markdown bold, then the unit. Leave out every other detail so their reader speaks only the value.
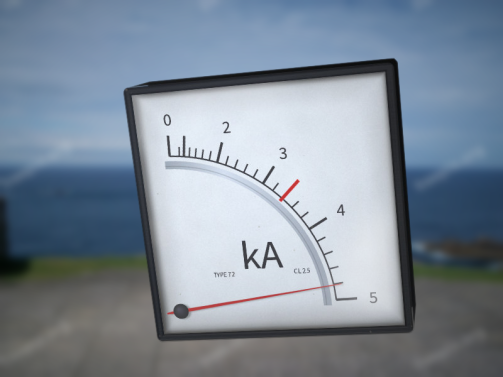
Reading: **4.8** kA
